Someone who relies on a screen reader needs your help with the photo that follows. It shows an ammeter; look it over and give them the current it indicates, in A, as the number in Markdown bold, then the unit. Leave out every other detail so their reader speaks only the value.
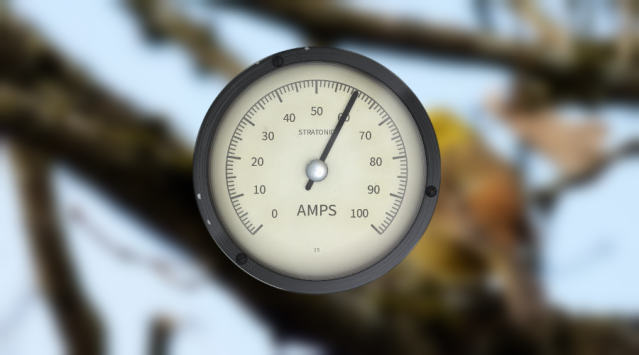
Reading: **60** A
